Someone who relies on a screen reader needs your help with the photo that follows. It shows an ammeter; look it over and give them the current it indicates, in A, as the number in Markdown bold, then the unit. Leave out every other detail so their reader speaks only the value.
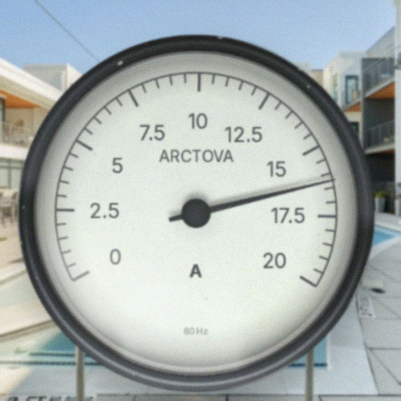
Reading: **16.25** A
